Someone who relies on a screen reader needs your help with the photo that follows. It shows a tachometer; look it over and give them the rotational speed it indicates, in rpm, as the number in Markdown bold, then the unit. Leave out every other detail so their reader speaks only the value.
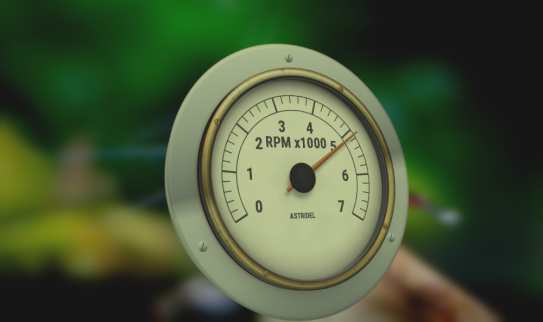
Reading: **5100** rpm
